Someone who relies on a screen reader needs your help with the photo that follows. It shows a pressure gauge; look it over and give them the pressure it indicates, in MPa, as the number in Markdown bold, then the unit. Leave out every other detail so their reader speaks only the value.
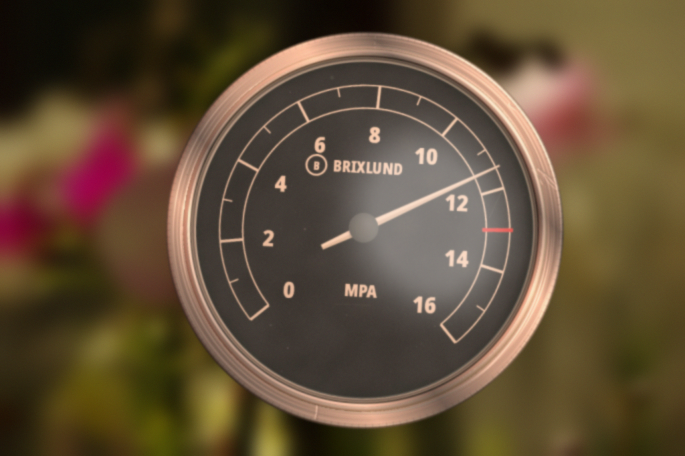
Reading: **11.5** MPa
